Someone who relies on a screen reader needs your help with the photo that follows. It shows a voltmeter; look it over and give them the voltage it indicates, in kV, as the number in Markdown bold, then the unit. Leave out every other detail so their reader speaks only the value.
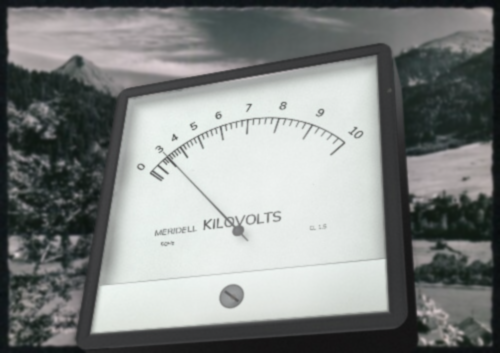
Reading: **3** kV
